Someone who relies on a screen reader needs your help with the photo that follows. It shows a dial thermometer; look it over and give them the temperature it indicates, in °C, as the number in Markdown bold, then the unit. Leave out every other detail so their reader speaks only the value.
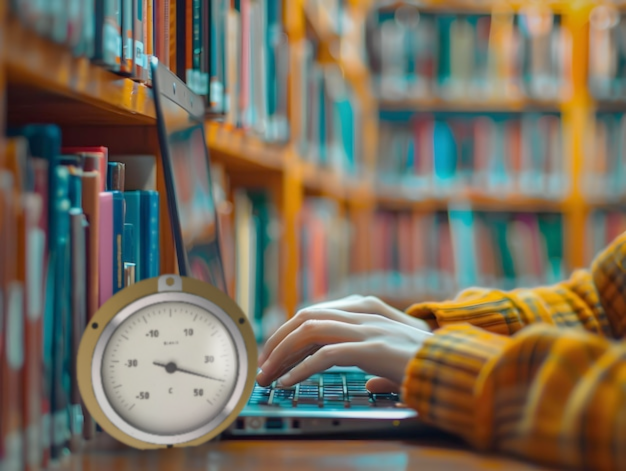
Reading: **40** °C
